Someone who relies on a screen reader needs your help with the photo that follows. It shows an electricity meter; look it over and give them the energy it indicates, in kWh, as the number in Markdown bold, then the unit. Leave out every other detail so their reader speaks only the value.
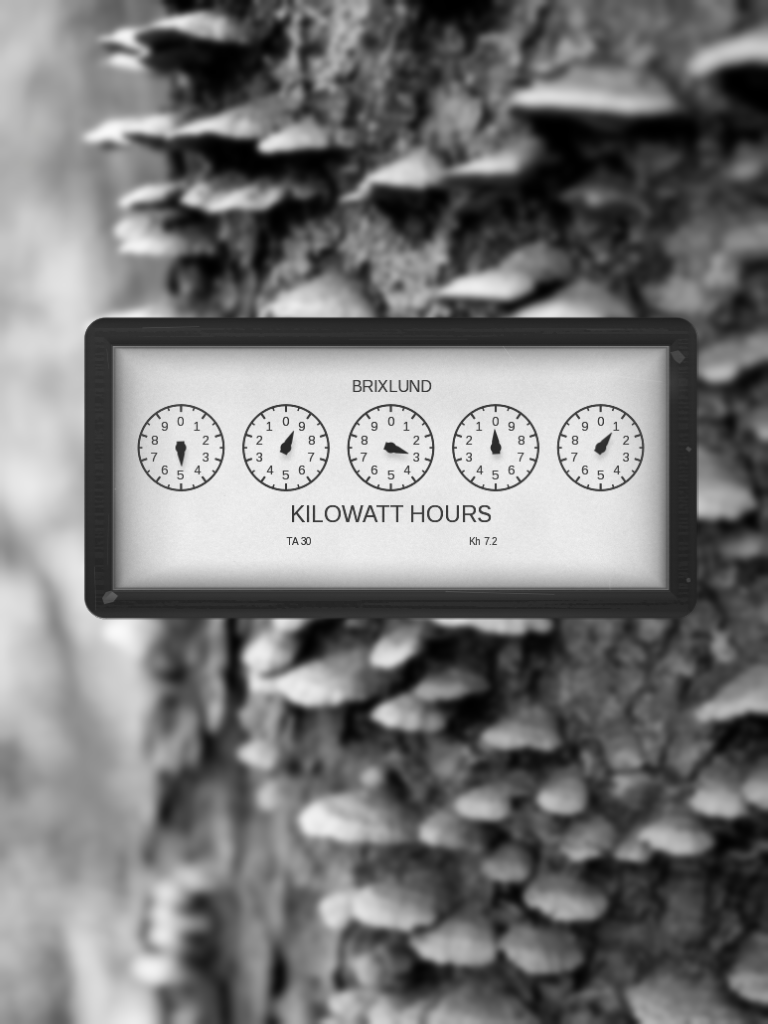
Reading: **49301** kWh
